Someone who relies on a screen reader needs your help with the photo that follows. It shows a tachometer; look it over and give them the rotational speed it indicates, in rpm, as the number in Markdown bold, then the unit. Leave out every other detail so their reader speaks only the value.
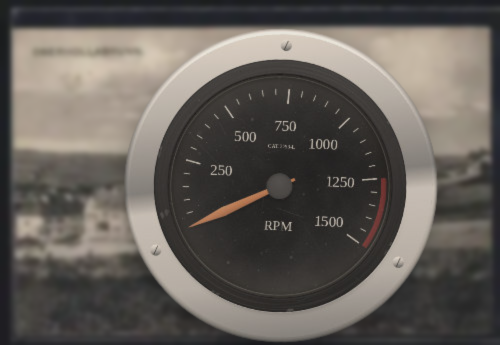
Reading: **0** rpm
